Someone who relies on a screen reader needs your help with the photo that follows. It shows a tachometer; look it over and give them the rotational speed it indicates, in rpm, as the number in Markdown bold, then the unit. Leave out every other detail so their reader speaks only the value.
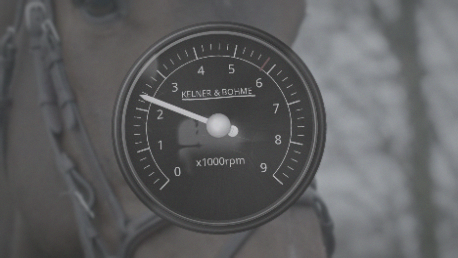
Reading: **2300** rpm
